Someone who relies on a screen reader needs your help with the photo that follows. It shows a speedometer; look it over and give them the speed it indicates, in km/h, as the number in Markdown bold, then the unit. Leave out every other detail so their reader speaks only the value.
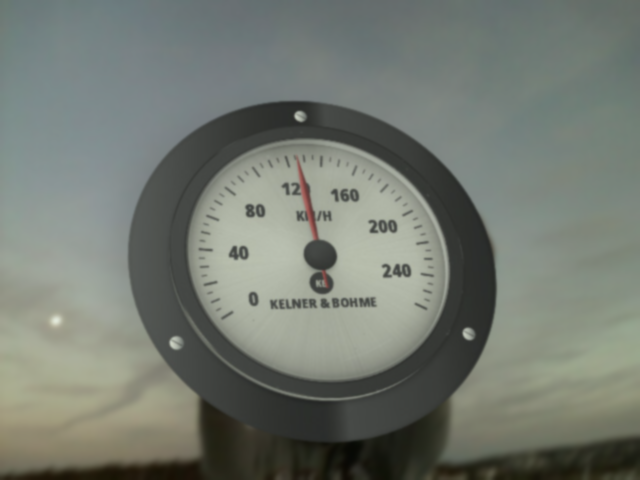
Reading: **125** km/h
